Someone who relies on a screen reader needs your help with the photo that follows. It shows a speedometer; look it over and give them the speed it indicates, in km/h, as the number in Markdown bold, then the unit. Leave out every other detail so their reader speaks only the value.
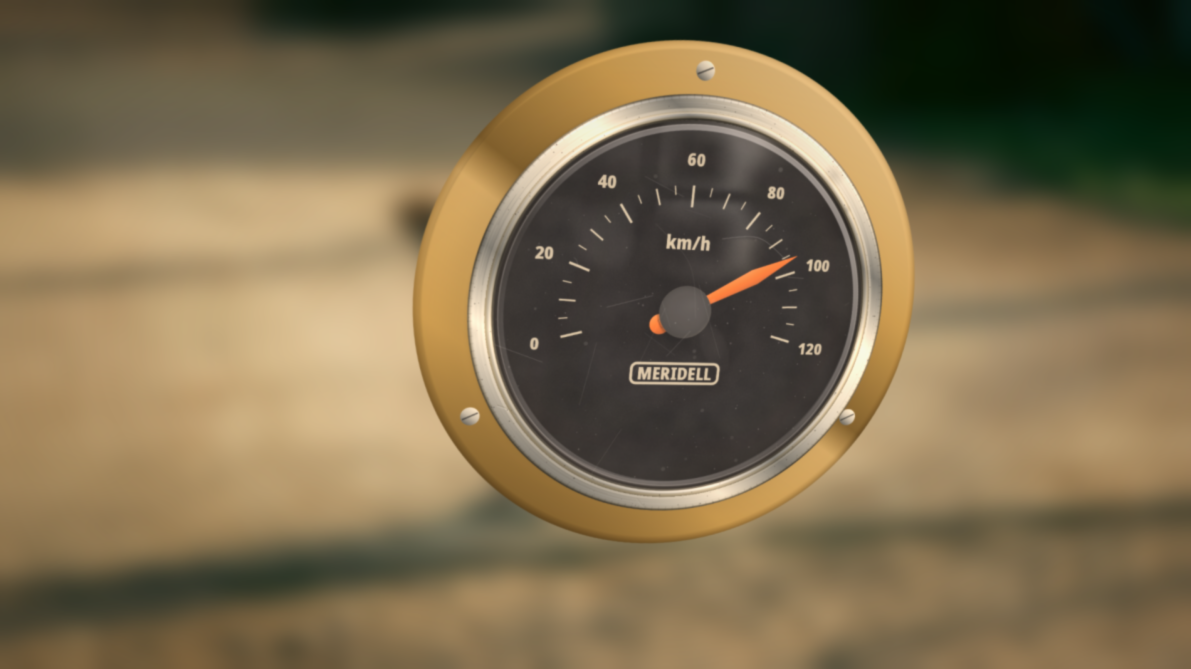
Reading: **95** km/h
